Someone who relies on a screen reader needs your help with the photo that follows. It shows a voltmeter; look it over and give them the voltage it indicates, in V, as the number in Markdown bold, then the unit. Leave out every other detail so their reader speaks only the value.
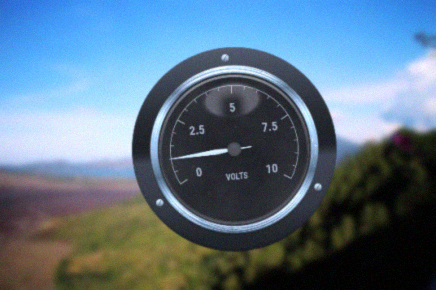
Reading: **1** V
